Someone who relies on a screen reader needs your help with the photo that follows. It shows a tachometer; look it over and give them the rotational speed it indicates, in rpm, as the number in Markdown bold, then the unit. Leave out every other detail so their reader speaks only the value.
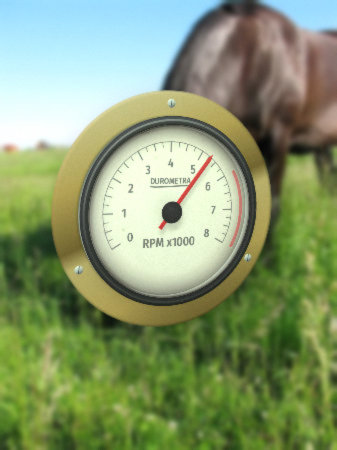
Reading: **5250** rpm
